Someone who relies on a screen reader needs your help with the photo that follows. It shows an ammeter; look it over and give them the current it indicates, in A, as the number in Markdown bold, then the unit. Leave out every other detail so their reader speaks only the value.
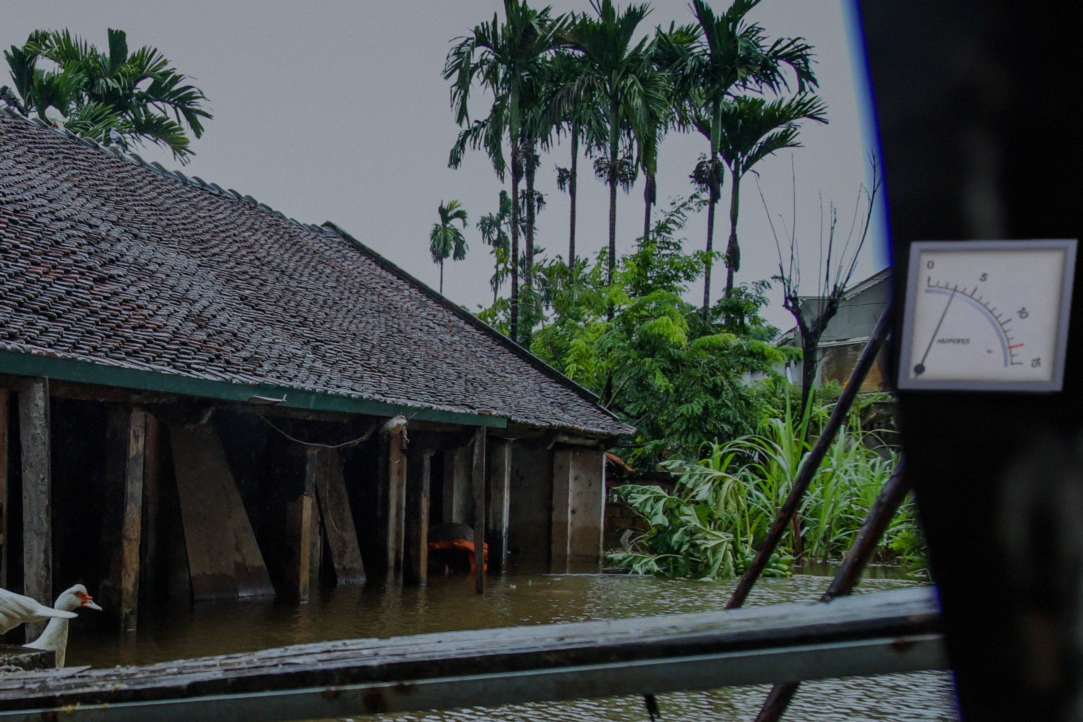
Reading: **3** A
